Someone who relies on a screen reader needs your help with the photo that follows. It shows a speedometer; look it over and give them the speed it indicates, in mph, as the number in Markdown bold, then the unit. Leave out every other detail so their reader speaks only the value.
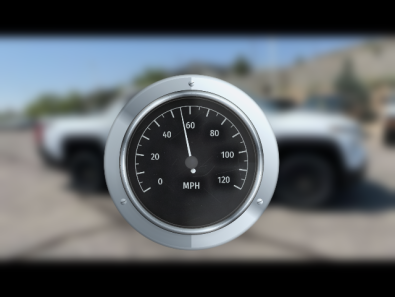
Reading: **55** mph
